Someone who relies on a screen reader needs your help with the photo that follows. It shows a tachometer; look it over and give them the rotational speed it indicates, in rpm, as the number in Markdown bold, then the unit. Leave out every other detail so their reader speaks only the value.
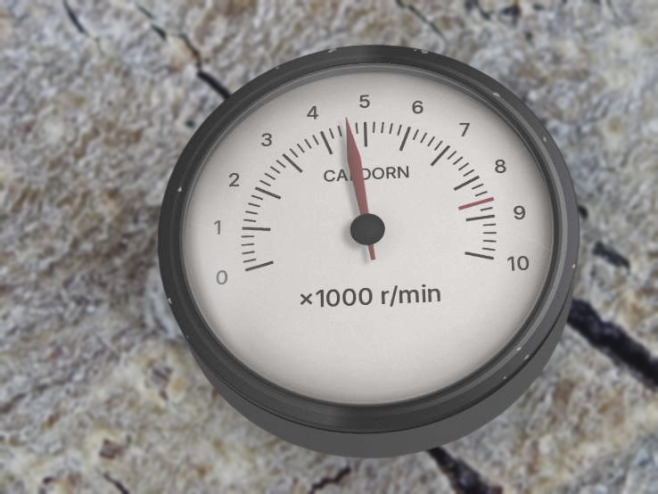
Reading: **4600** rpm
